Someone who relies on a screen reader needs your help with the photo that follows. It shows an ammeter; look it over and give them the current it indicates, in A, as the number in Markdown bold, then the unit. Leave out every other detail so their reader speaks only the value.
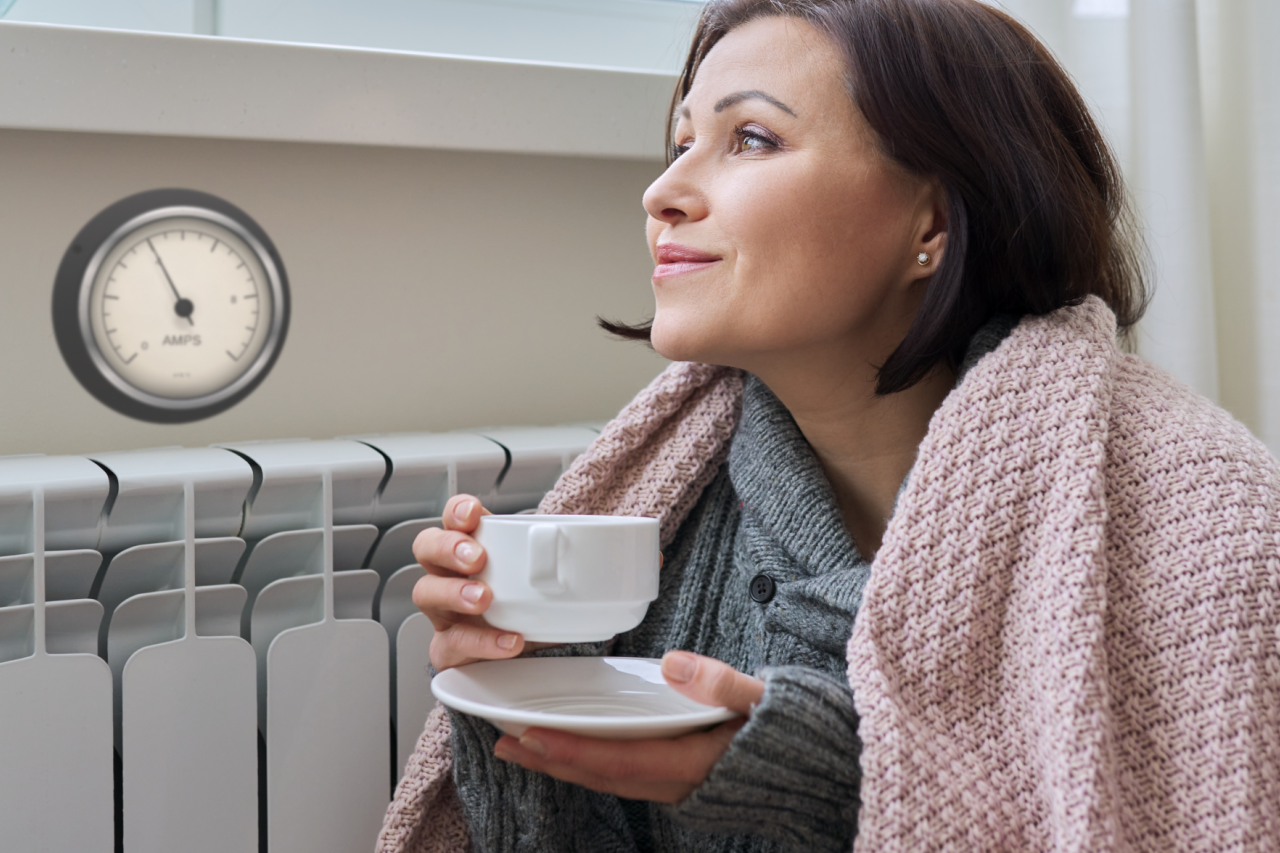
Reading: **4** A
